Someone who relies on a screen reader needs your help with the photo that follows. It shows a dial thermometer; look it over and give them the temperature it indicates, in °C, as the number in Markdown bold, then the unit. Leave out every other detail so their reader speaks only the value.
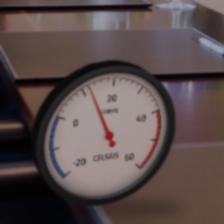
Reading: **12** °C
